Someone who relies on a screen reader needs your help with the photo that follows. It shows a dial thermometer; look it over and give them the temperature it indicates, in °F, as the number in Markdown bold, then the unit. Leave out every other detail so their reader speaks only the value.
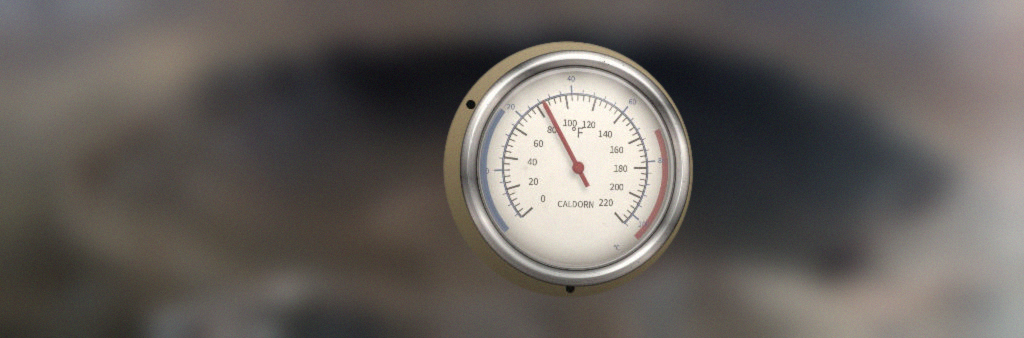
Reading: **84** °F
